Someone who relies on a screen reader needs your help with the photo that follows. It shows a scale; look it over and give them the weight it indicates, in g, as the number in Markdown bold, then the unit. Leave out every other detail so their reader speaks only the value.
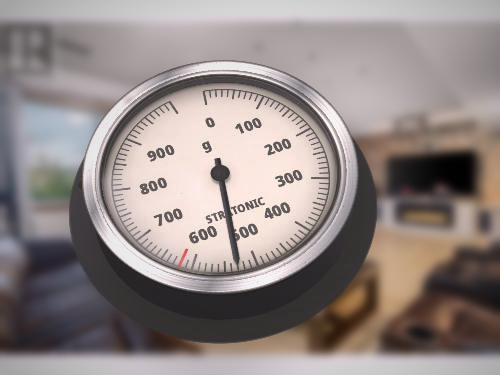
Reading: **530** g
